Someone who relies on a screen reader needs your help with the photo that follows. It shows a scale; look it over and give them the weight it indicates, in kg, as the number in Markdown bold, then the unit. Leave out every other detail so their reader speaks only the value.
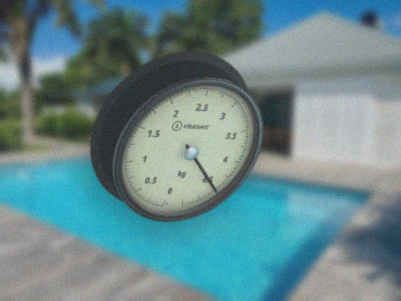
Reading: **4.5** kg
